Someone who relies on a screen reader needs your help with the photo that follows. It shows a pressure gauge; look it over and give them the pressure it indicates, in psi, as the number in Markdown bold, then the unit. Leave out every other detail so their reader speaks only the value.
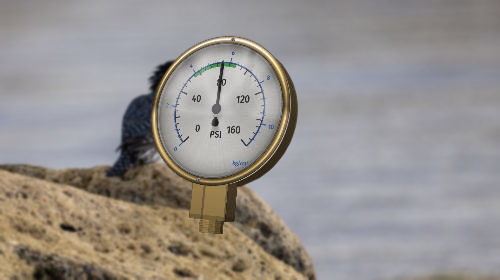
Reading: **80** psi
